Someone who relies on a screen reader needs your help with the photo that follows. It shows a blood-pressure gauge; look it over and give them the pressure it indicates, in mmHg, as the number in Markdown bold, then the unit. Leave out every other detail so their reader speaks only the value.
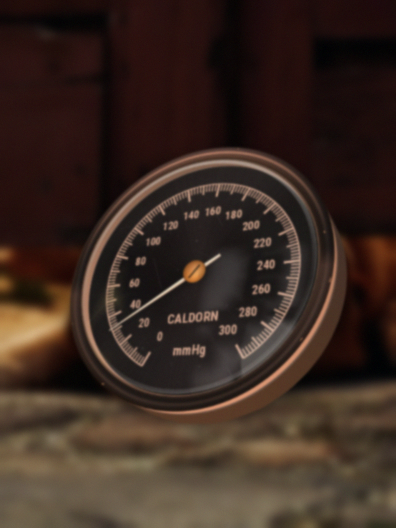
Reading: **30** mmHg
